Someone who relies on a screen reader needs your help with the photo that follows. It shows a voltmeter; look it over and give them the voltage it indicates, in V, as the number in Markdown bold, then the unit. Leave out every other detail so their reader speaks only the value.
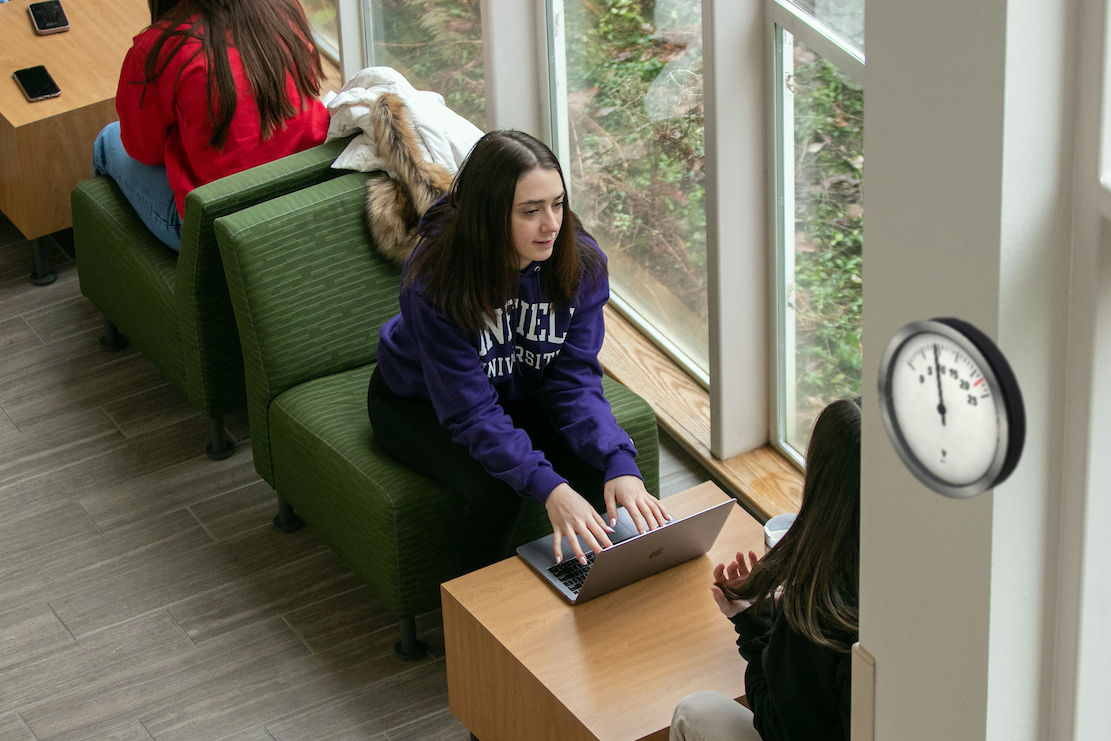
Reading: **10** V
